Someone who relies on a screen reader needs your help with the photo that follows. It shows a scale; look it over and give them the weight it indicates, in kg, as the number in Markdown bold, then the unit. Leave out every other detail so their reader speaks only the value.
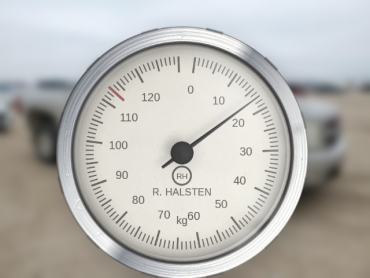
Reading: **17** kg
